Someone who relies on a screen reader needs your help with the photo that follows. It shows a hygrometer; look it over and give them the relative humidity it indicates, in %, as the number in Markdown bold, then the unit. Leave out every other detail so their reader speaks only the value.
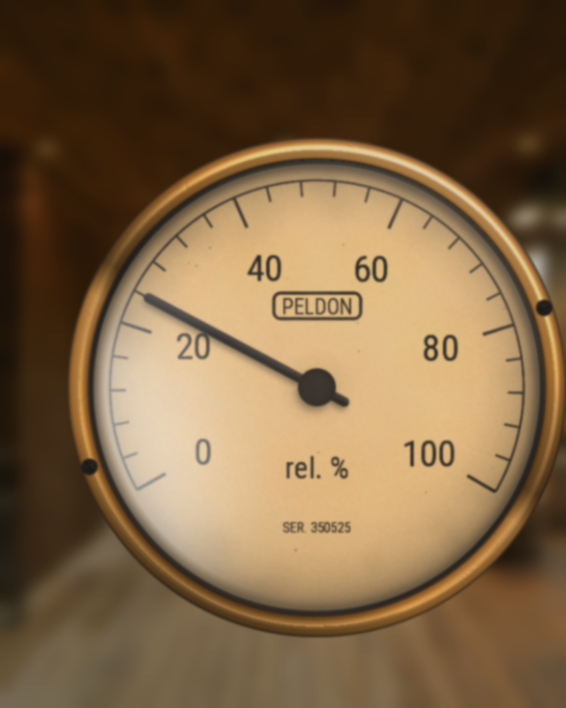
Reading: **24** %
